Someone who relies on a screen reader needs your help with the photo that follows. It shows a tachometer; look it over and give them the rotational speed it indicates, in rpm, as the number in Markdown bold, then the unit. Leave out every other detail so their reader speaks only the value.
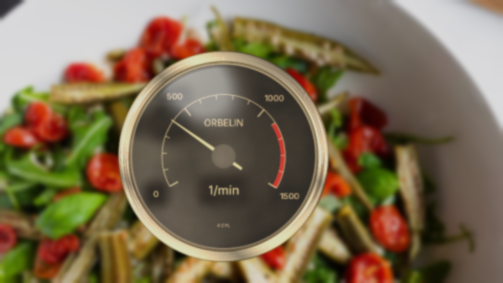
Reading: **400** rpm
